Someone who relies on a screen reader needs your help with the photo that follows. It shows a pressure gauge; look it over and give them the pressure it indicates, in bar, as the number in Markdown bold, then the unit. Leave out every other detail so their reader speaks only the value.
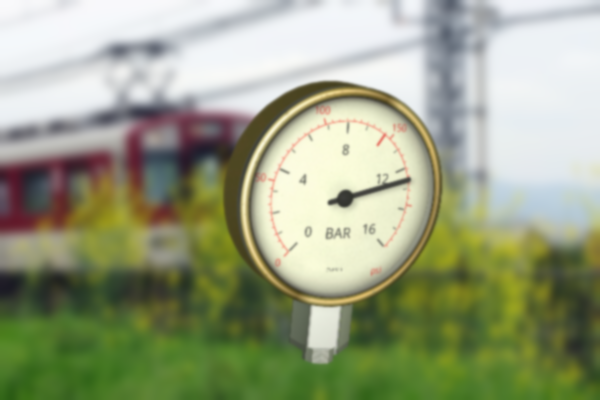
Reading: **12.5** bar
